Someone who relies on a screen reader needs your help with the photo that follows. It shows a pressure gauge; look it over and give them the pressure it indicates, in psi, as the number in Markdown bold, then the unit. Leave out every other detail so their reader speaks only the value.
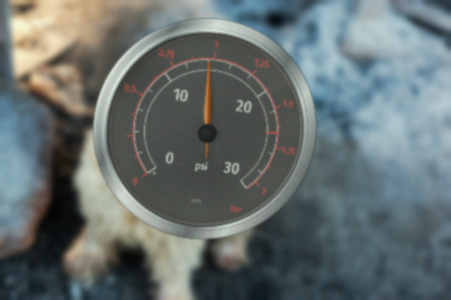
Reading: **14** psi
